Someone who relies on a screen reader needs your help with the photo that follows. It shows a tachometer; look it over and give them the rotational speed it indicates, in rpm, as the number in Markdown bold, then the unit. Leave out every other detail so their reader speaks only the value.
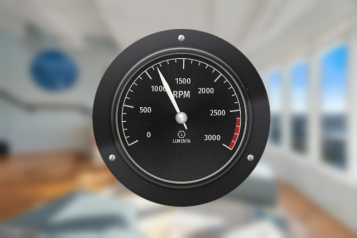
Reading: **1150** rpm
